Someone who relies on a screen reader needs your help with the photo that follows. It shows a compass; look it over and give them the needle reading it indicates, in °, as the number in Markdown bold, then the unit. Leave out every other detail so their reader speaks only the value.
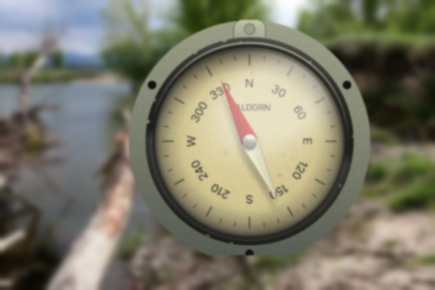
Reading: **335** °
